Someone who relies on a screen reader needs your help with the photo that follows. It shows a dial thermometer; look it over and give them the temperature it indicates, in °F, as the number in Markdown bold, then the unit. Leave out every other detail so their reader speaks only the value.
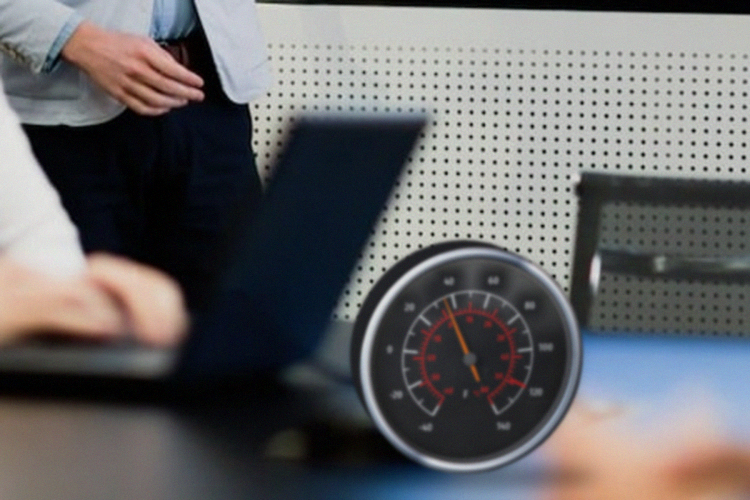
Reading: **35** °F
